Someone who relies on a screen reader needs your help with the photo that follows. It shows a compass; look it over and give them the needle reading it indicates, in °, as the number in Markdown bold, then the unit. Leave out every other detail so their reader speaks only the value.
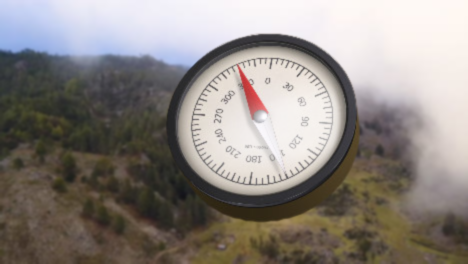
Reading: **330** °
